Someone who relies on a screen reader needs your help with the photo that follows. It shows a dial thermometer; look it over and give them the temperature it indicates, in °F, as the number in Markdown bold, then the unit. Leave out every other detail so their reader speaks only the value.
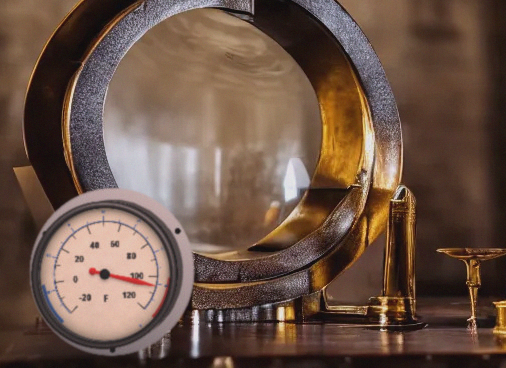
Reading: **105** °F
